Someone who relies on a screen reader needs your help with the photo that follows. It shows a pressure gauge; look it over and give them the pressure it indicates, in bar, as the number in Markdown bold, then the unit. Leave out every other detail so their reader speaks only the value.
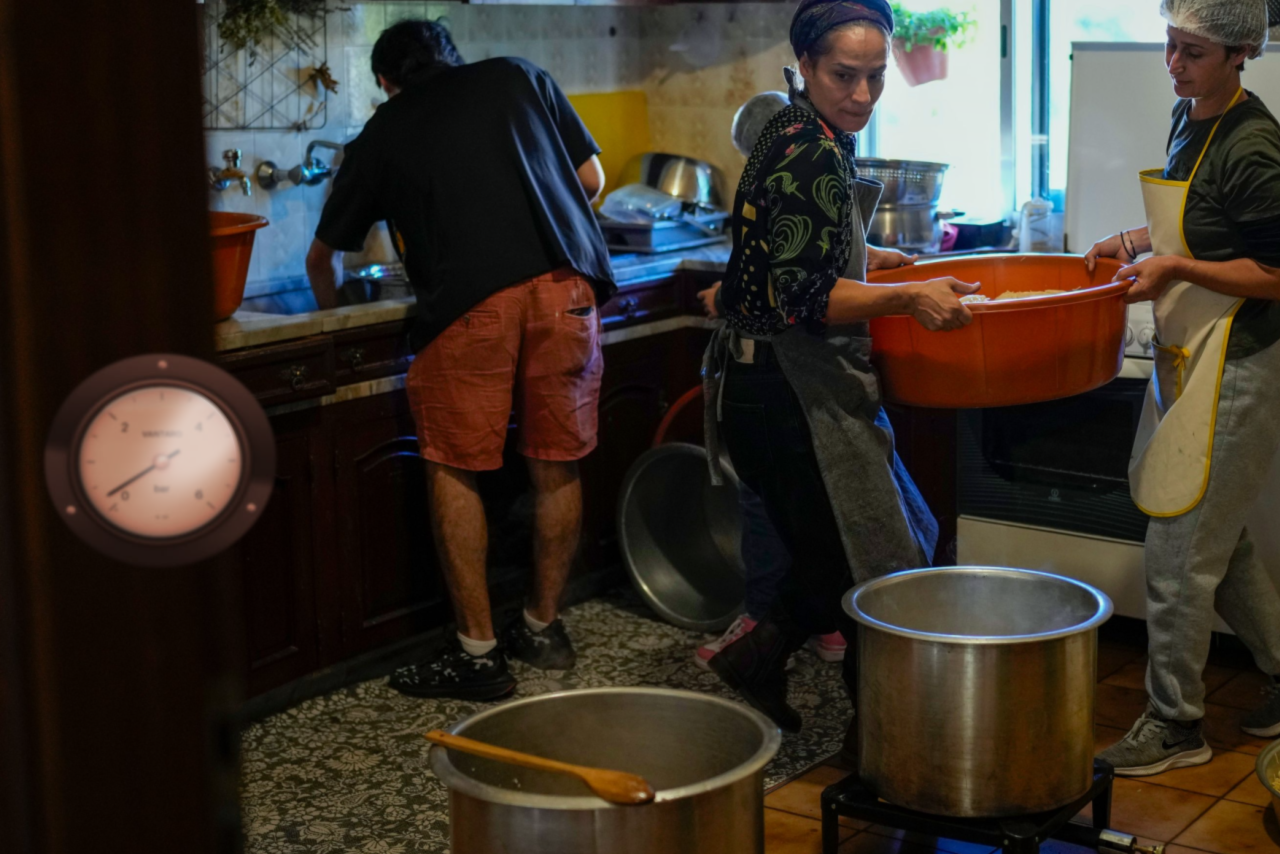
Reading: **0.25** bar
